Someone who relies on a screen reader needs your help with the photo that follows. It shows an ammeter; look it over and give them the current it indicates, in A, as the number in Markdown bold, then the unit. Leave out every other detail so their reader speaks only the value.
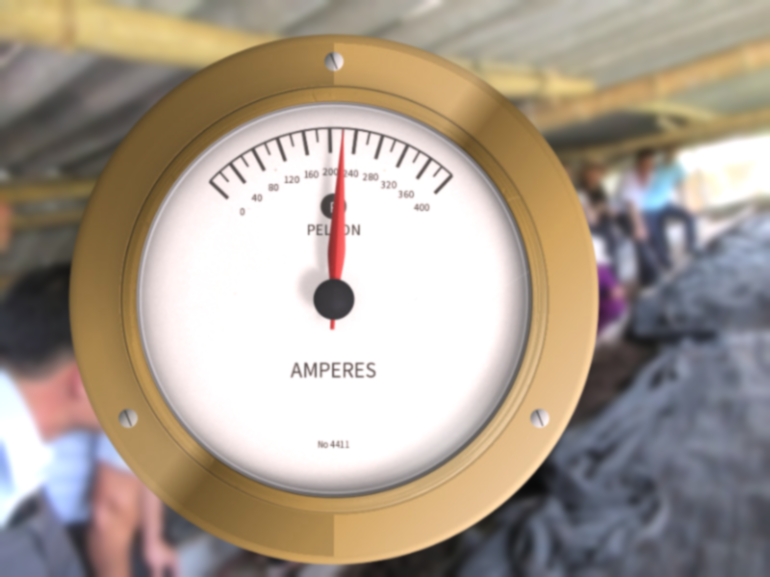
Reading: **220** A
